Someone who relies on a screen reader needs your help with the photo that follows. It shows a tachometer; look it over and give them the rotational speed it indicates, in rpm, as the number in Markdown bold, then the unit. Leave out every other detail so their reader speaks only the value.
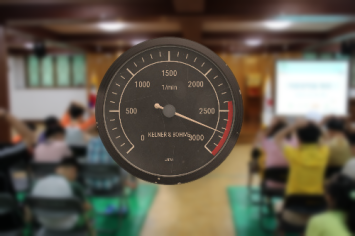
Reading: **2750** rpm
